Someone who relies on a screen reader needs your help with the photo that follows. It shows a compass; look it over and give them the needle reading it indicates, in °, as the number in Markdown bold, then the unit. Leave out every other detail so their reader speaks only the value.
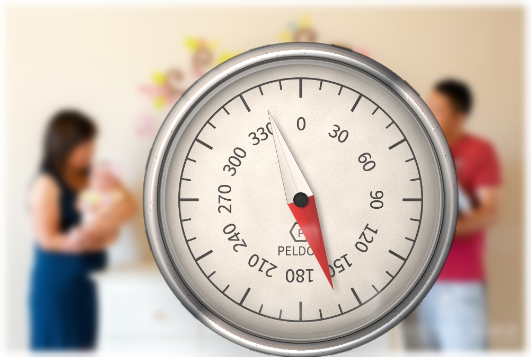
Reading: **160** °
